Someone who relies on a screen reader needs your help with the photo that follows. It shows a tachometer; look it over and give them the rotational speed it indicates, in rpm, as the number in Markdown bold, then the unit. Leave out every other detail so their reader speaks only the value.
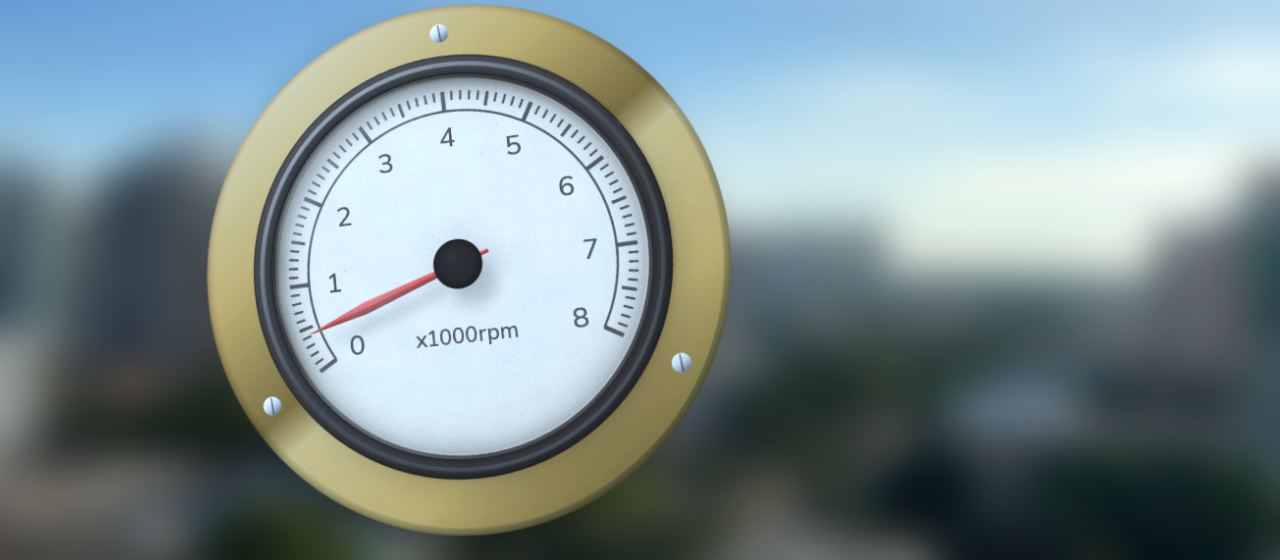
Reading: **400** rpm
